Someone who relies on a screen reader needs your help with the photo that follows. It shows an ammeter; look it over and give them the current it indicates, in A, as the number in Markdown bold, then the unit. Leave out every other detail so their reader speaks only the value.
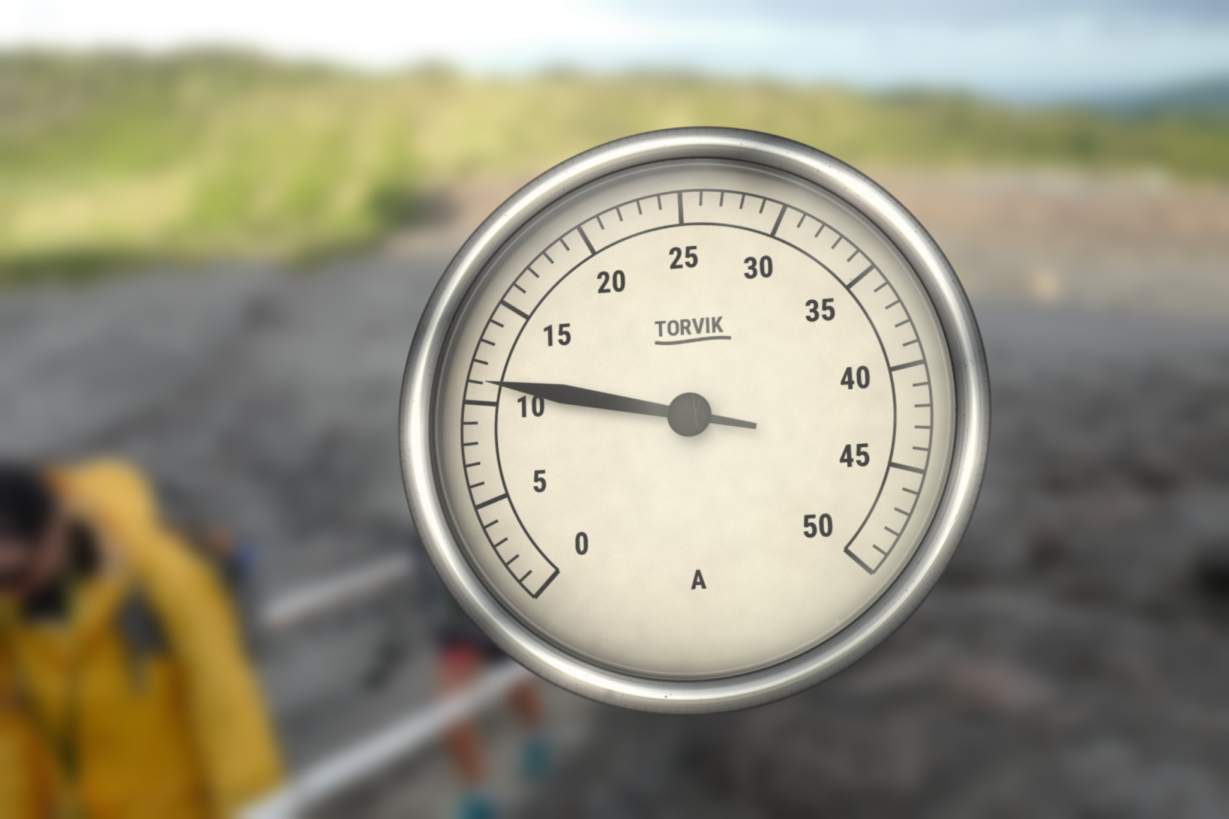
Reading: **11** A
